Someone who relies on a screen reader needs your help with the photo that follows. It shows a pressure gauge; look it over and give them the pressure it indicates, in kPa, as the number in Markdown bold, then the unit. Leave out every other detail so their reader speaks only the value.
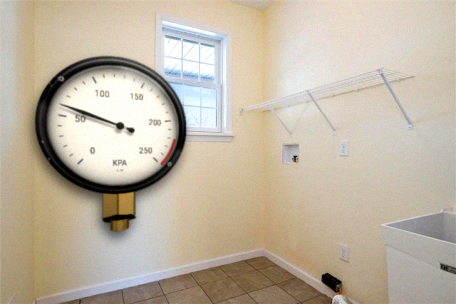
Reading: **60** kPa
